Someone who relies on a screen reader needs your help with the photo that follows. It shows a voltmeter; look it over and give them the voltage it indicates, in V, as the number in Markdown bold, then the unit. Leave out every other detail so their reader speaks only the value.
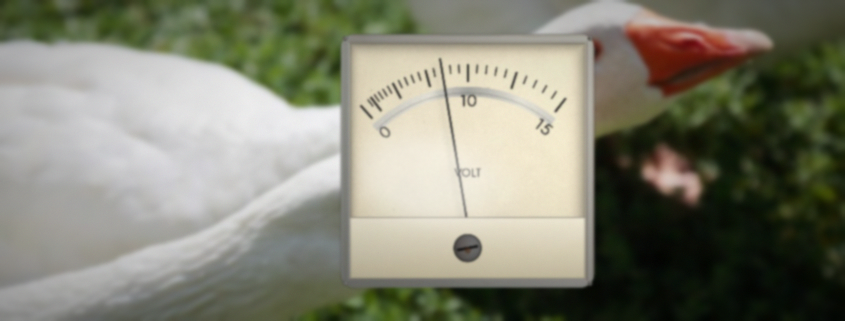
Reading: **8.5** V
